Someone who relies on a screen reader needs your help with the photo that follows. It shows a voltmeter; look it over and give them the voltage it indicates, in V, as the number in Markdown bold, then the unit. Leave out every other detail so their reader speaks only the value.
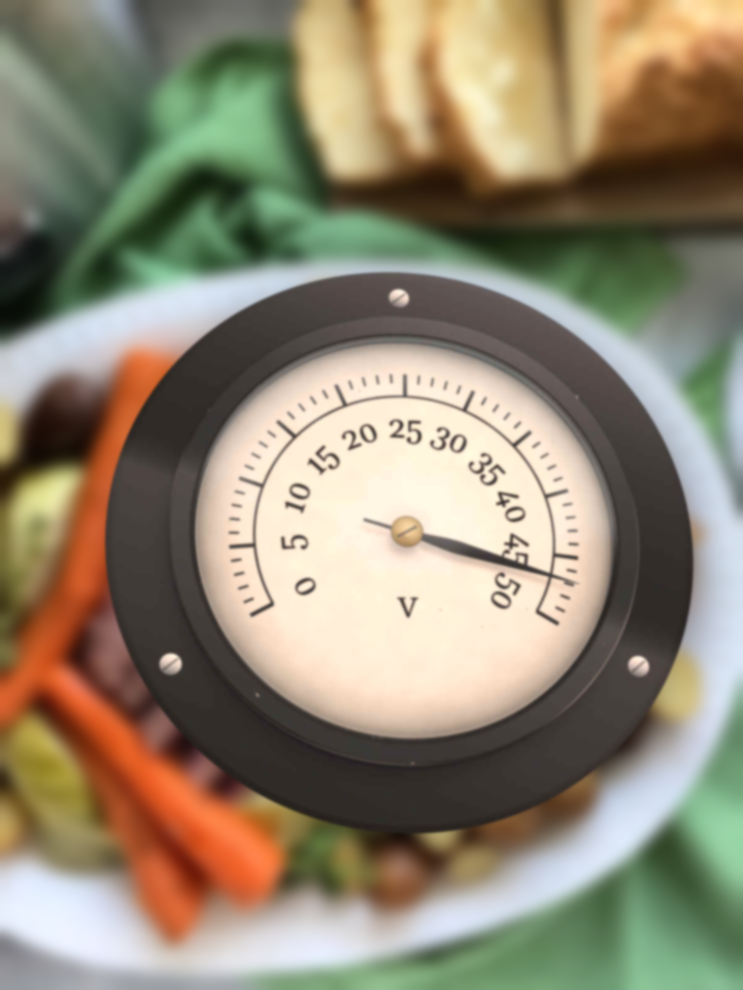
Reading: **47** V
